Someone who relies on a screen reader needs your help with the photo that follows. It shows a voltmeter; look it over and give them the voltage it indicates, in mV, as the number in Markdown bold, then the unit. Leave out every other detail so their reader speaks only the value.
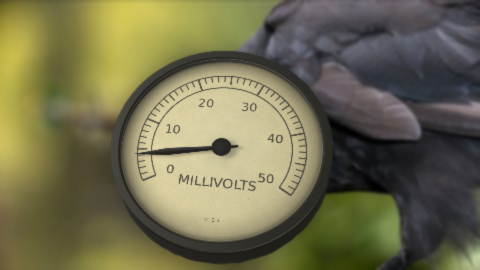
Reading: **4** mV
